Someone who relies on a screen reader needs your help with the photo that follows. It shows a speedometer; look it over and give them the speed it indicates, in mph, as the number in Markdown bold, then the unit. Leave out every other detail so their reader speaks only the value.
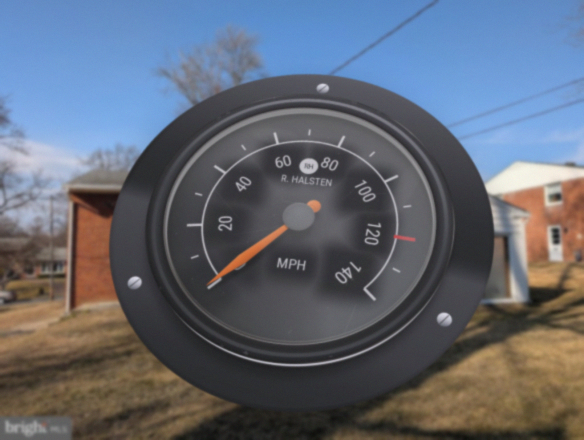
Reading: **0** mph
